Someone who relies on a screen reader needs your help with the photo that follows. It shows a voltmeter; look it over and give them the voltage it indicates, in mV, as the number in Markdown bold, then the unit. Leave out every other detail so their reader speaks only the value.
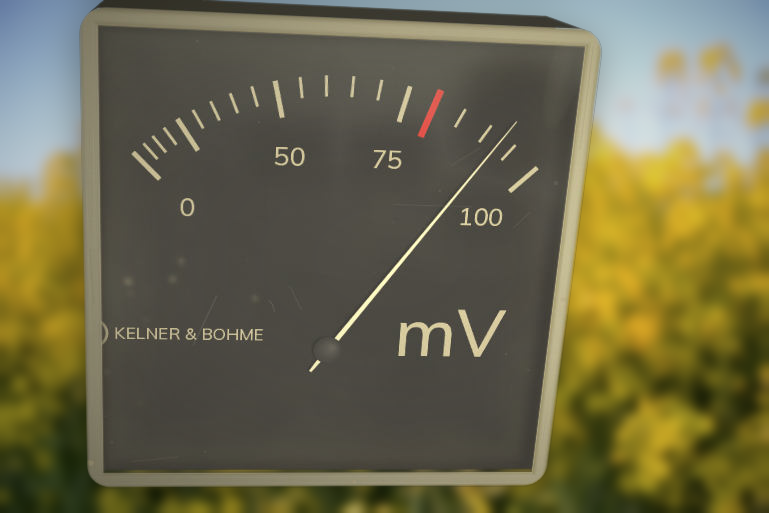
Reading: **92.5** mV
